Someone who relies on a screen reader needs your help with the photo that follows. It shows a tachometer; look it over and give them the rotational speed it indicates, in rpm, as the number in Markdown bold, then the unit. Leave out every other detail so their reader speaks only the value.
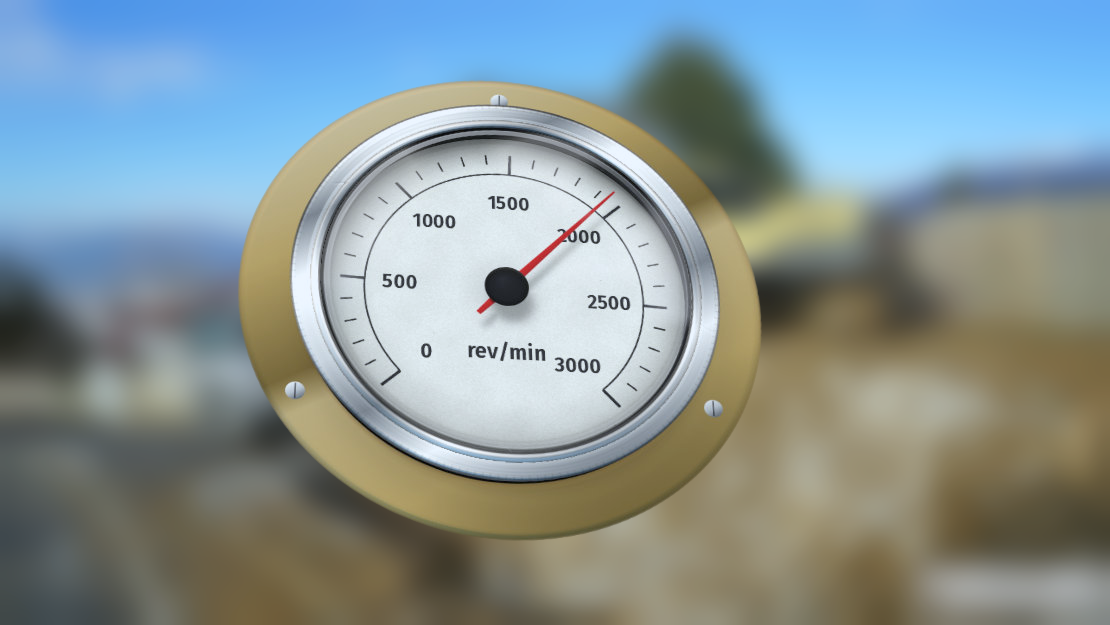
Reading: **1950** rpm
